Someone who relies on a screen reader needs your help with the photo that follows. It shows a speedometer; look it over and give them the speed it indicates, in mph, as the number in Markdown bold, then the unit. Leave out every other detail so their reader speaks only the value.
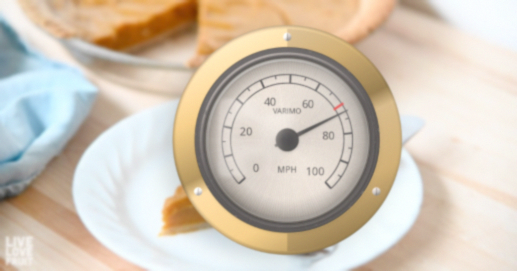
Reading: **72.5** mph
